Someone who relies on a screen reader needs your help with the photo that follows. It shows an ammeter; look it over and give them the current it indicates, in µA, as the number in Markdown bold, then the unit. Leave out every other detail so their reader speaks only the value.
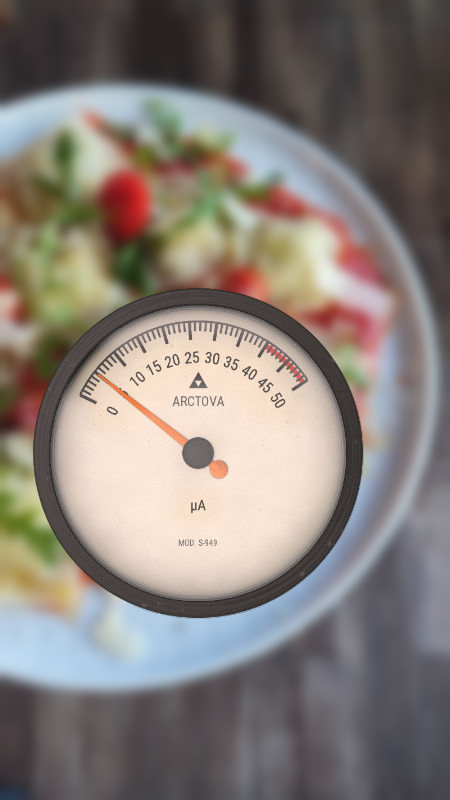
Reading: **5** µA
